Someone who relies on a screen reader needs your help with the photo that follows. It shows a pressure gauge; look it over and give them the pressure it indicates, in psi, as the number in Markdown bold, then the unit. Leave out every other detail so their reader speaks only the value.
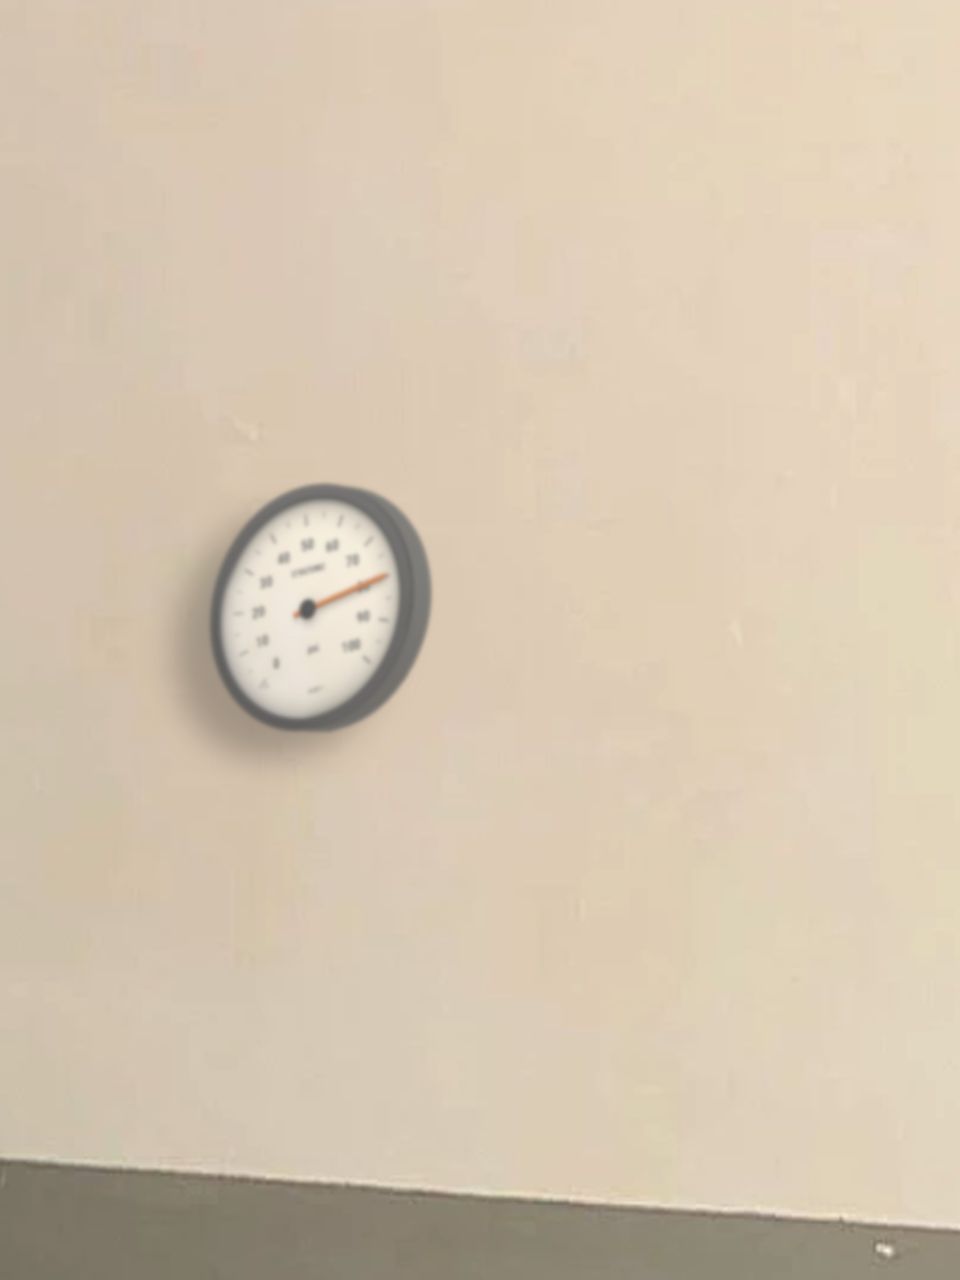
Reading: **80** psi
